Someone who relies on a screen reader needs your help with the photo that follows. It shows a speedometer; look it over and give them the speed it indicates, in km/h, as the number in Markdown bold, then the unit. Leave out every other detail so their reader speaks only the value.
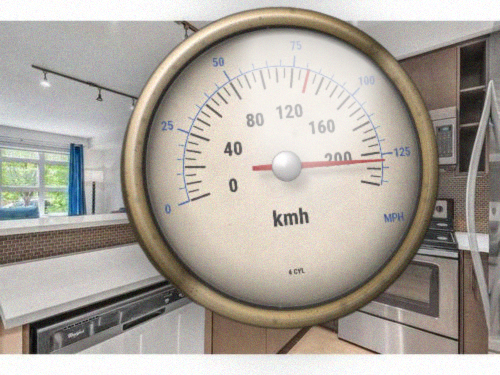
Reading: **205** km/h
